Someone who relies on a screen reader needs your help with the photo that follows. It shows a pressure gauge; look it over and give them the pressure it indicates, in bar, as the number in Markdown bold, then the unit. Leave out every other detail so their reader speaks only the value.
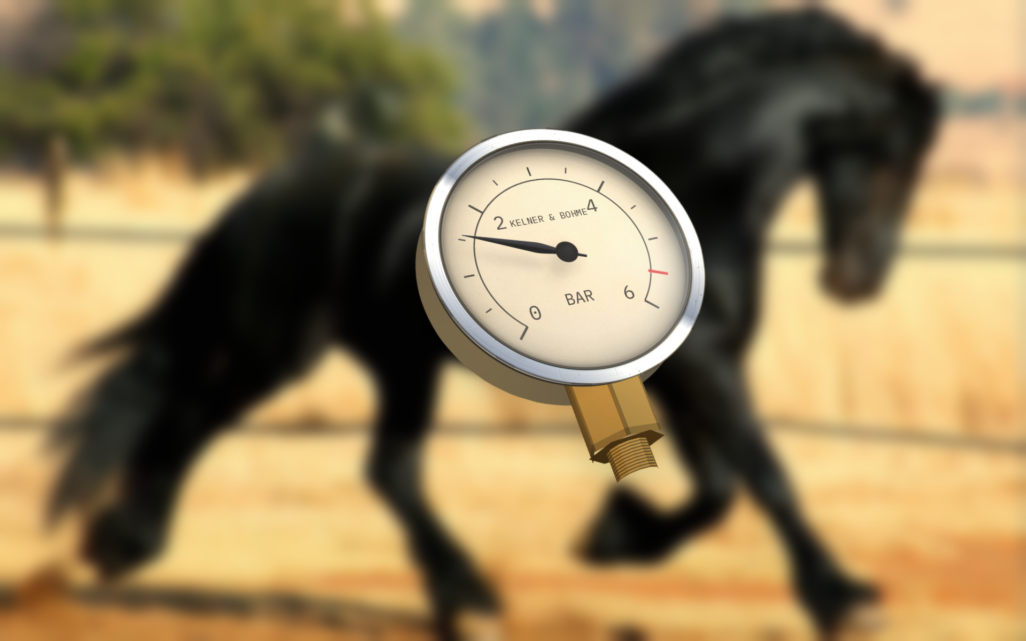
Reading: **1.5** bar
